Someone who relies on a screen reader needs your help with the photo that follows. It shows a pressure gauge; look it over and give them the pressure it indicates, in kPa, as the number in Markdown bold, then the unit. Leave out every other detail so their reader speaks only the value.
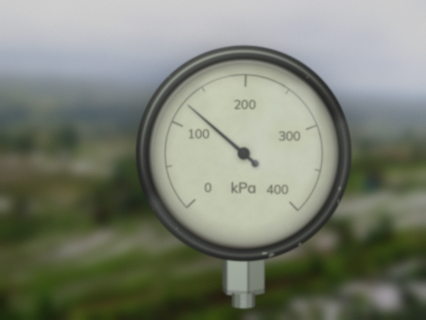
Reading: **125** kPa
